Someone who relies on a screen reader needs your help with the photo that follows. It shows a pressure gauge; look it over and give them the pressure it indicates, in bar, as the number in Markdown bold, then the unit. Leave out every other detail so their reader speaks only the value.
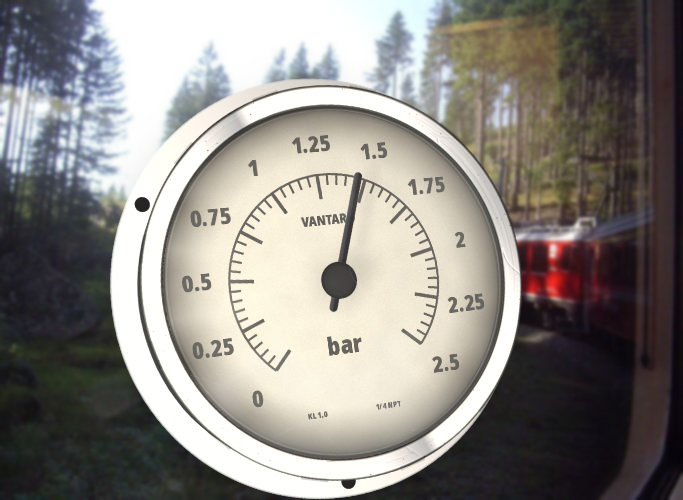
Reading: **1.45** bar
